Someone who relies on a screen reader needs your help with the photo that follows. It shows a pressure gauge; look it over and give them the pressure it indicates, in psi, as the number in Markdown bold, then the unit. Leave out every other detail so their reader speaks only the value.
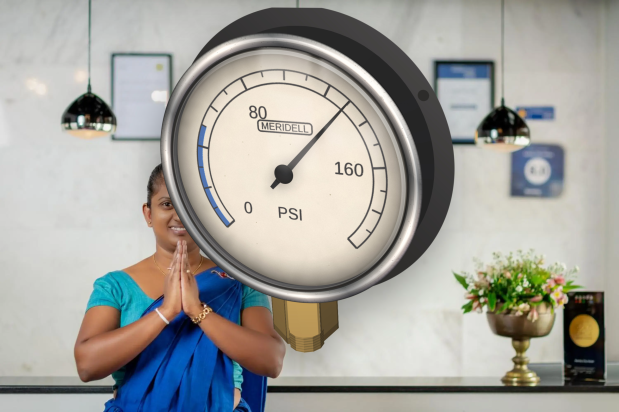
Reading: **130** psi
